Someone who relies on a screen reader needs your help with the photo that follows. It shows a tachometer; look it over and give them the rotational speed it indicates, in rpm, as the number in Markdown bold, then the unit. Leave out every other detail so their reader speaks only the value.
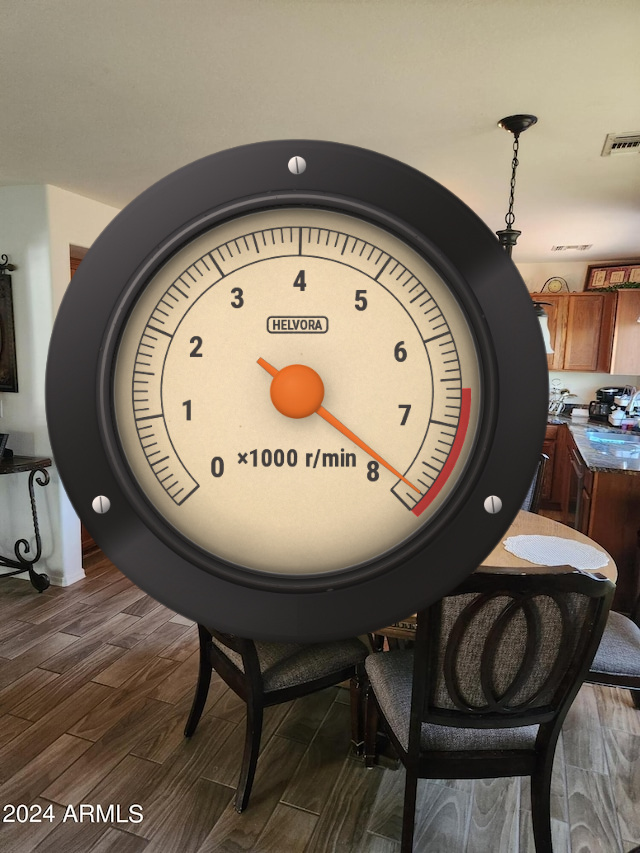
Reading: **7800** rpm
